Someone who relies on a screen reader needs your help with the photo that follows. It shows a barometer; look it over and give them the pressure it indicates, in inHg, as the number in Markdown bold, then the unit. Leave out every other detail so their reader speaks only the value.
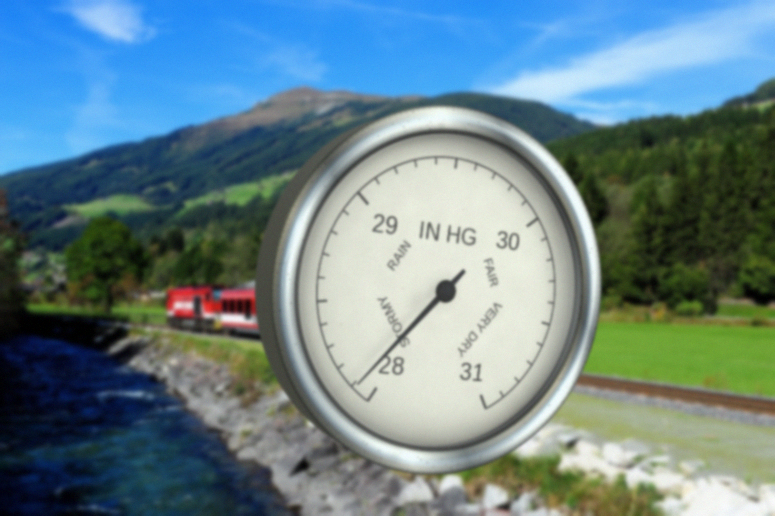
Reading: **28.1** inHg
